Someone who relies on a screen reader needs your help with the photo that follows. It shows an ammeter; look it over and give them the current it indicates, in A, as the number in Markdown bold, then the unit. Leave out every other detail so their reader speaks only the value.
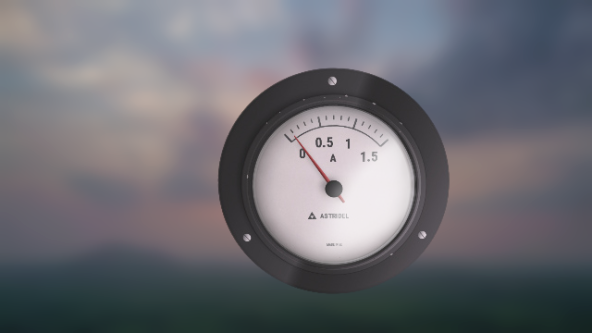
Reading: **0.1** A
